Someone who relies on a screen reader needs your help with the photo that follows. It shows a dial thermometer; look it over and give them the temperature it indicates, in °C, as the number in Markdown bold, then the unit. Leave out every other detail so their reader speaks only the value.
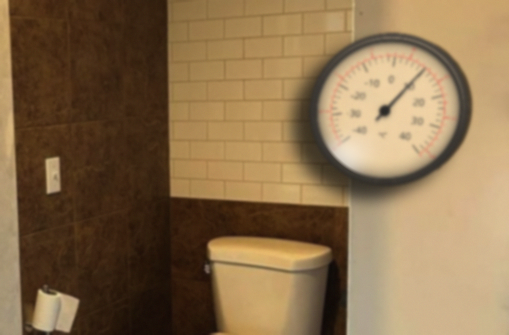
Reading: **10** °C
